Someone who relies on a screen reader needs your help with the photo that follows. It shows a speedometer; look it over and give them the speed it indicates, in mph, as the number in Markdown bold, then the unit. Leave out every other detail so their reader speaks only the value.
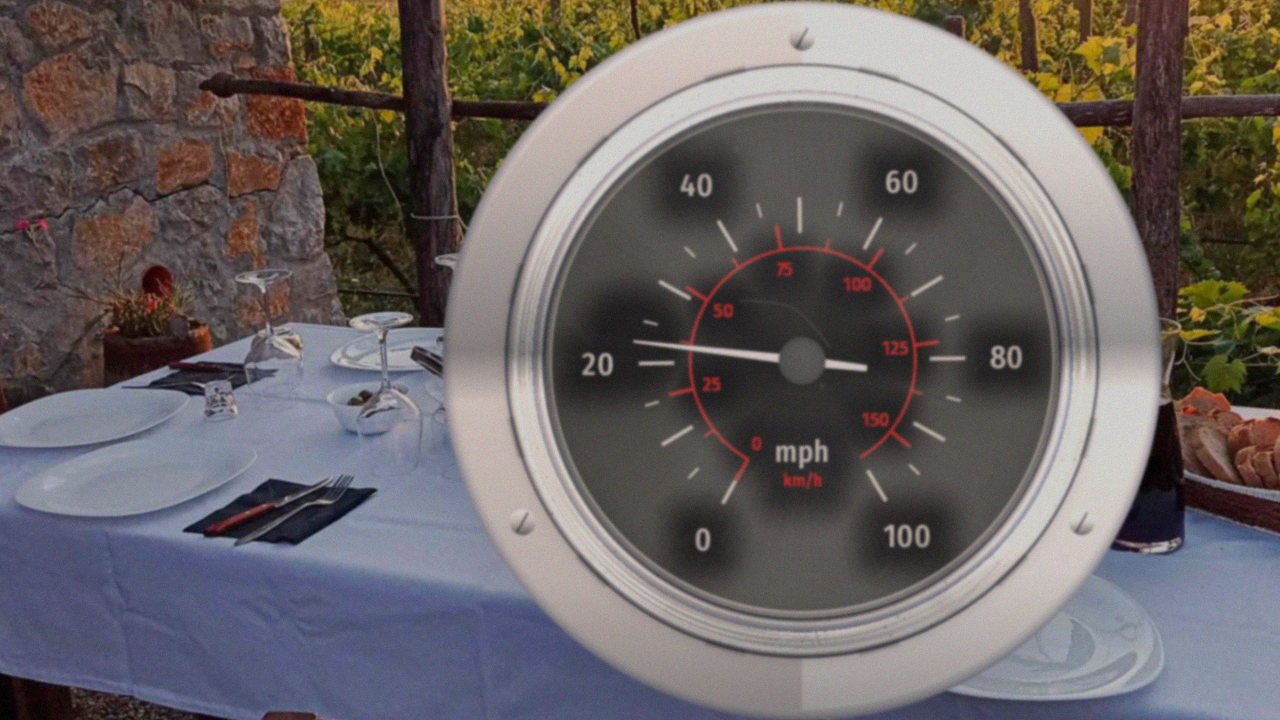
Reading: **22.5** mph
